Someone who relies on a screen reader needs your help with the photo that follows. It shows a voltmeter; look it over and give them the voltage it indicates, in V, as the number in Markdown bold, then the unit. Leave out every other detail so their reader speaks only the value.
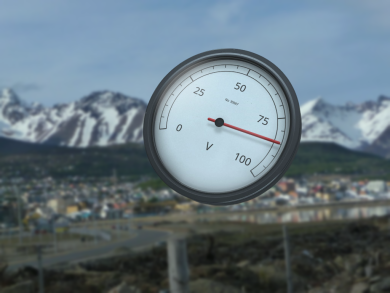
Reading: **85** V
